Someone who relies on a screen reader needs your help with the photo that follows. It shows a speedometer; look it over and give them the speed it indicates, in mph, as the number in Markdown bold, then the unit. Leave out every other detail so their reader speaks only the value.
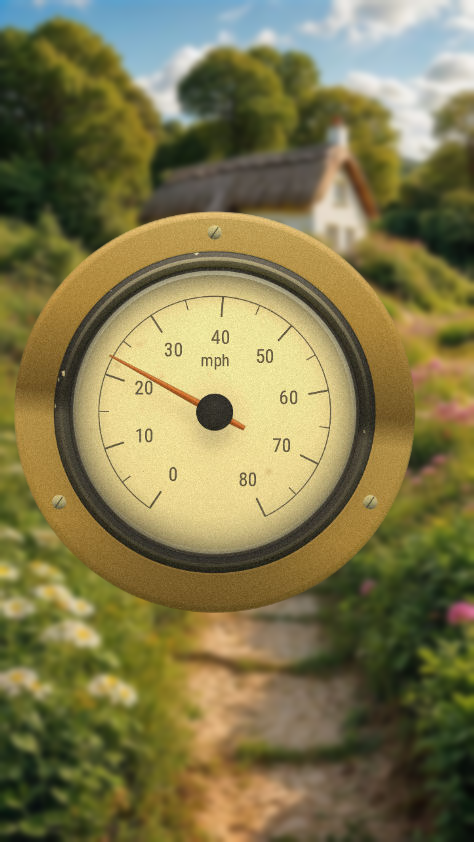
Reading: **22.5** mph
